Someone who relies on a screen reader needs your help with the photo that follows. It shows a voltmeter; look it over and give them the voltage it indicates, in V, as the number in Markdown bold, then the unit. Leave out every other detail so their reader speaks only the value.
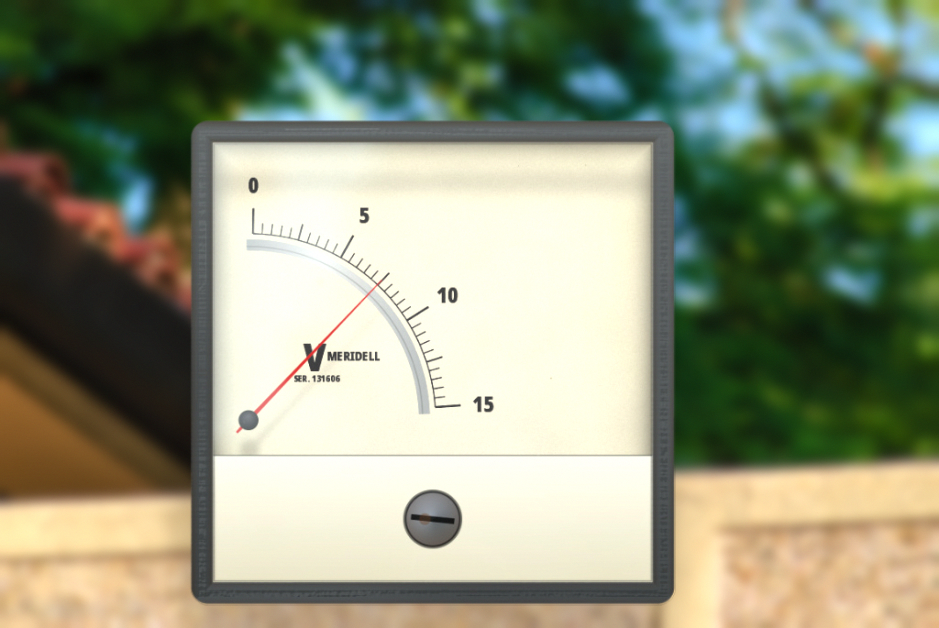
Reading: **7.5** V
